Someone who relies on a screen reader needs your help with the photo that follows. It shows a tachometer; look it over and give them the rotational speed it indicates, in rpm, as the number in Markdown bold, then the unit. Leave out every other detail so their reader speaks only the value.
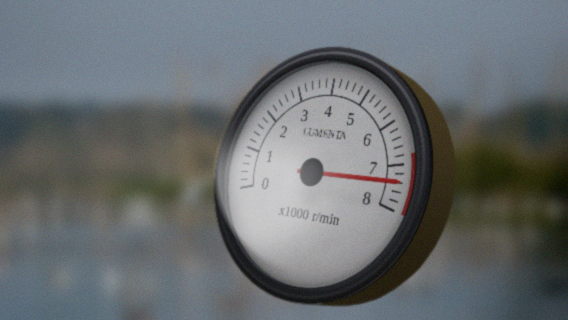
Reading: **7400** rpm
